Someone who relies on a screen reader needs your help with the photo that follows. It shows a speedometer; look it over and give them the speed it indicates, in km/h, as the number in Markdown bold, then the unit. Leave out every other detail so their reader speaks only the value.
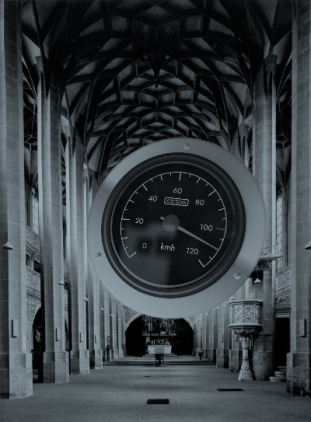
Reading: **110** km/h
